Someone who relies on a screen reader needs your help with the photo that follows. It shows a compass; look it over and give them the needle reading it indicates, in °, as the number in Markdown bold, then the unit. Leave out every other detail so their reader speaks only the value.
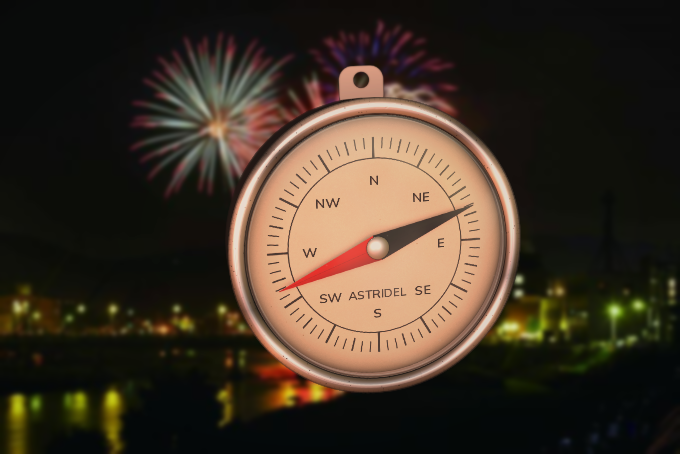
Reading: **250** °
